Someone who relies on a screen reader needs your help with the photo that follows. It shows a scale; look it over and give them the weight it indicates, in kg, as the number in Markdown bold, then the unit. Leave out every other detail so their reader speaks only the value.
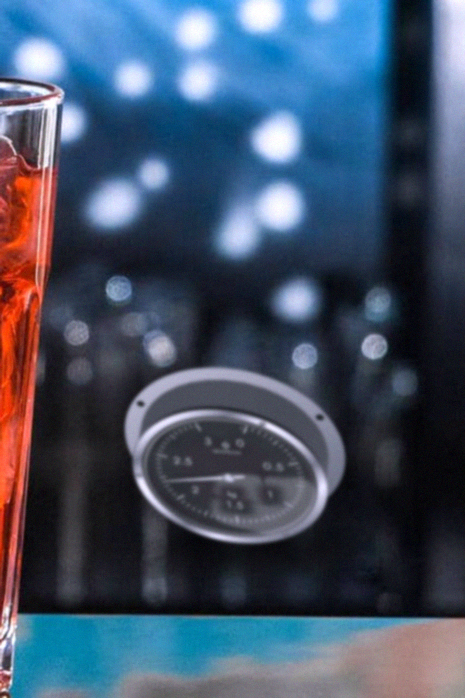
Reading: **2.25** kg
